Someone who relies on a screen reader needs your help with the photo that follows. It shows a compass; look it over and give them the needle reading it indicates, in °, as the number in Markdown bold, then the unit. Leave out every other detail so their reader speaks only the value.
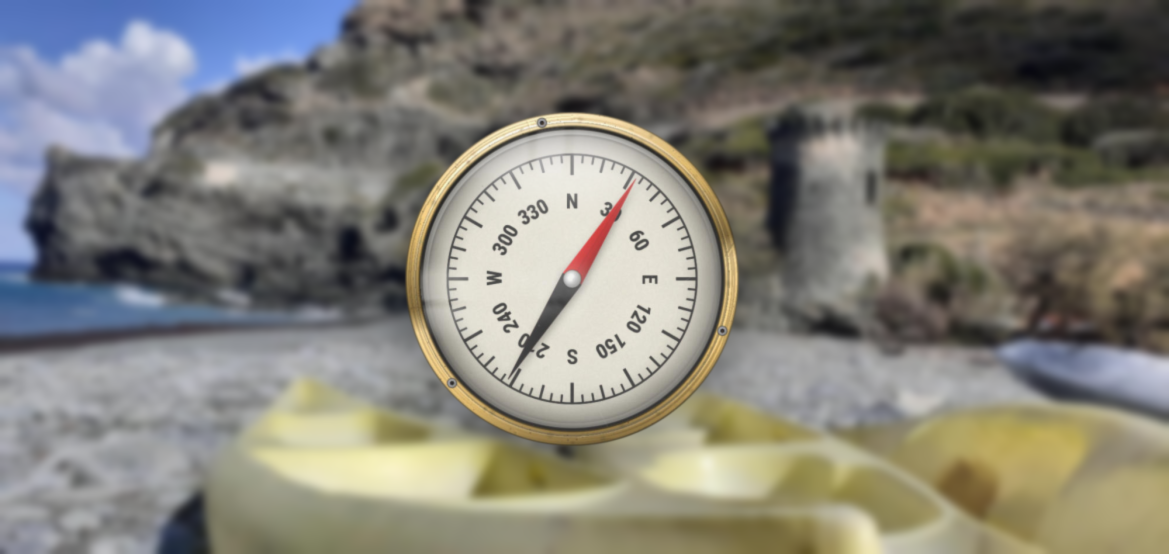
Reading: **32.5** °
